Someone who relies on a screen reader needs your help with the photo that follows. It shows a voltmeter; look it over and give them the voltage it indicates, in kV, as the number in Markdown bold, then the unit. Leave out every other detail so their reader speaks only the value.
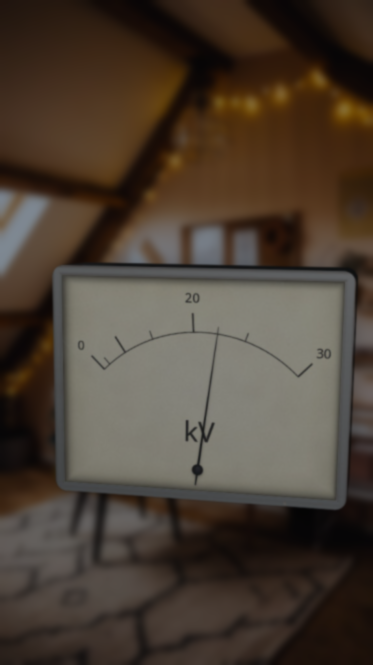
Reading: **22.5** kV
